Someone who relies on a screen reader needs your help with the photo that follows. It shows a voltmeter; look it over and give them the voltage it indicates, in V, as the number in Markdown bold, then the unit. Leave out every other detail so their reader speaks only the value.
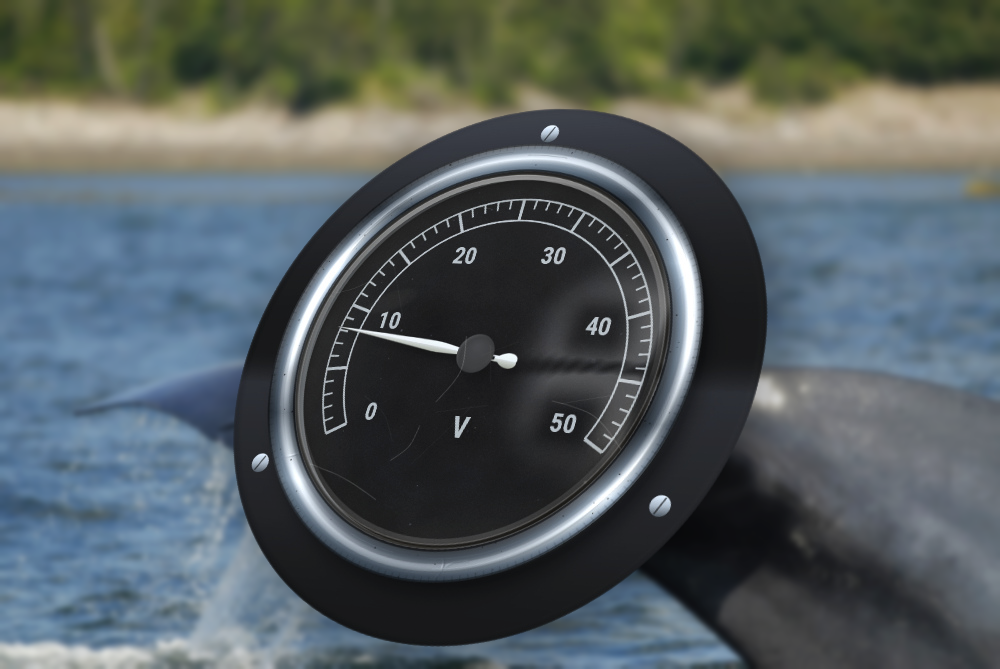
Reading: **8** V
